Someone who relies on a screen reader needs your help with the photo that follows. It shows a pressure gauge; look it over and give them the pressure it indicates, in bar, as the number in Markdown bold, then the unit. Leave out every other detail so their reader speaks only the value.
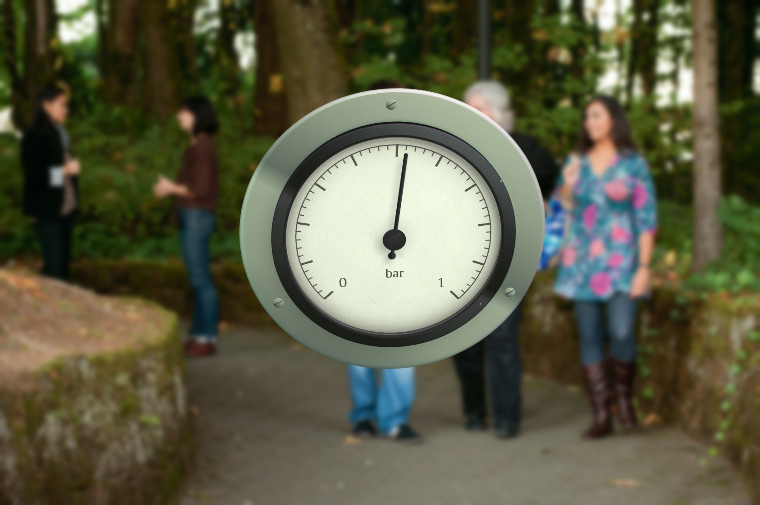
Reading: **0.52** bar
